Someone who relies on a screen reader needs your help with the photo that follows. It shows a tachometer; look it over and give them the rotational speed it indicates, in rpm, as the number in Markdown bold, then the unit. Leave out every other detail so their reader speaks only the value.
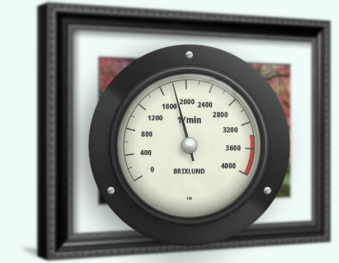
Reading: **1800** rpm
